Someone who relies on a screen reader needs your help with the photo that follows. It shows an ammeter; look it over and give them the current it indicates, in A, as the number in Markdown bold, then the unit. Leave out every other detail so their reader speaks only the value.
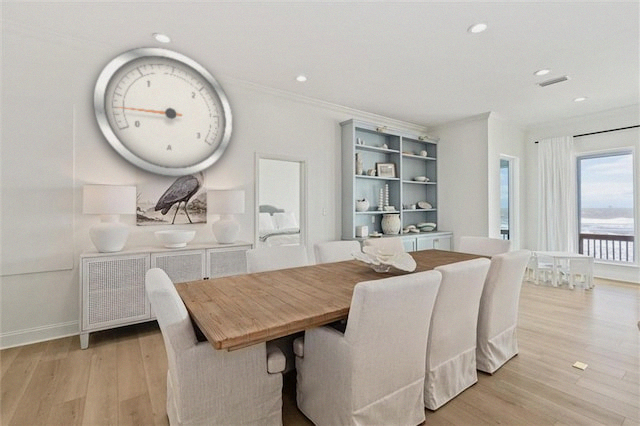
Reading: **0.3** A
